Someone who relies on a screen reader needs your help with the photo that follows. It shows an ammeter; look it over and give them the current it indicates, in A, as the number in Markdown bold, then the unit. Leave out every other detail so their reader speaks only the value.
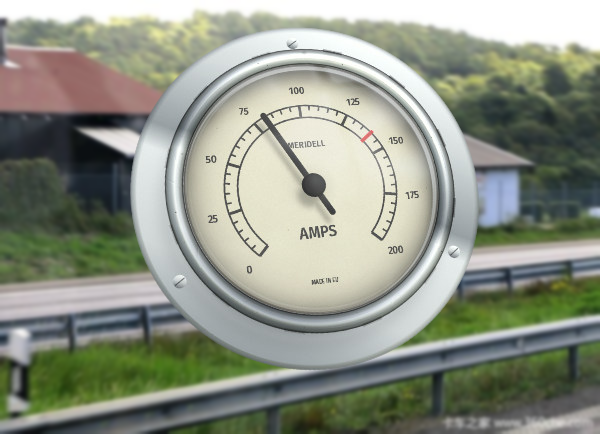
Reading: **80** A
